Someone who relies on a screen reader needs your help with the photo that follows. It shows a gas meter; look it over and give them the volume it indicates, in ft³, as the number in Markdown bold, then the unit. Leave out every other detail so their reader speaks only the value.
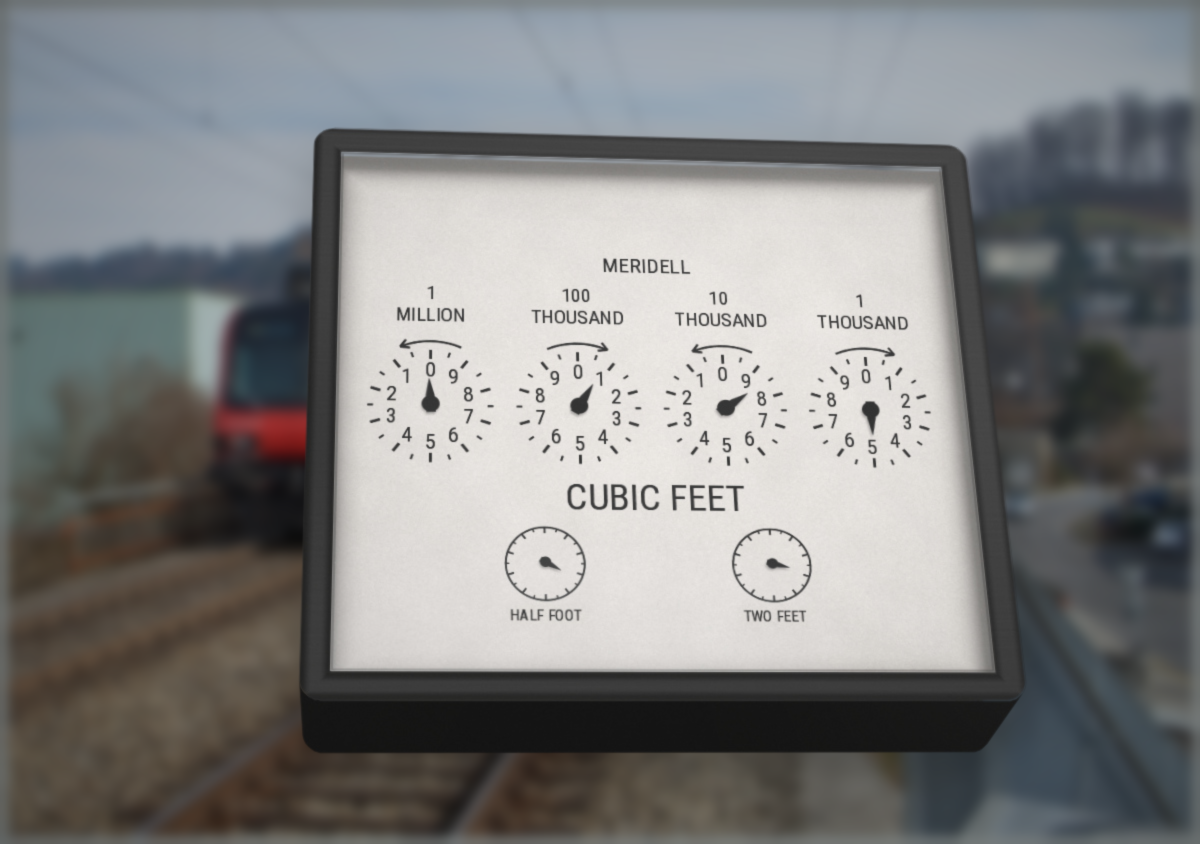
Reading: **8500** ft³
